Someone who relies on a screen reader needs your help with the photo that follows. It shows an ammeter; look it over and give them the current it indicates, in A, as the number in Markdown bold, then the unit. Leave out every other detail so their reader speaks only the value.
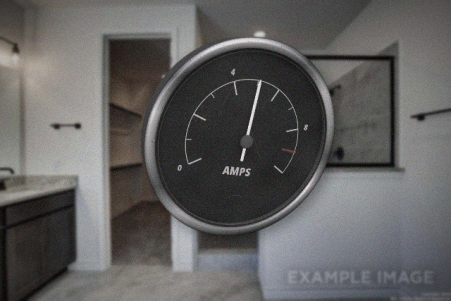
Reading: **5** A
